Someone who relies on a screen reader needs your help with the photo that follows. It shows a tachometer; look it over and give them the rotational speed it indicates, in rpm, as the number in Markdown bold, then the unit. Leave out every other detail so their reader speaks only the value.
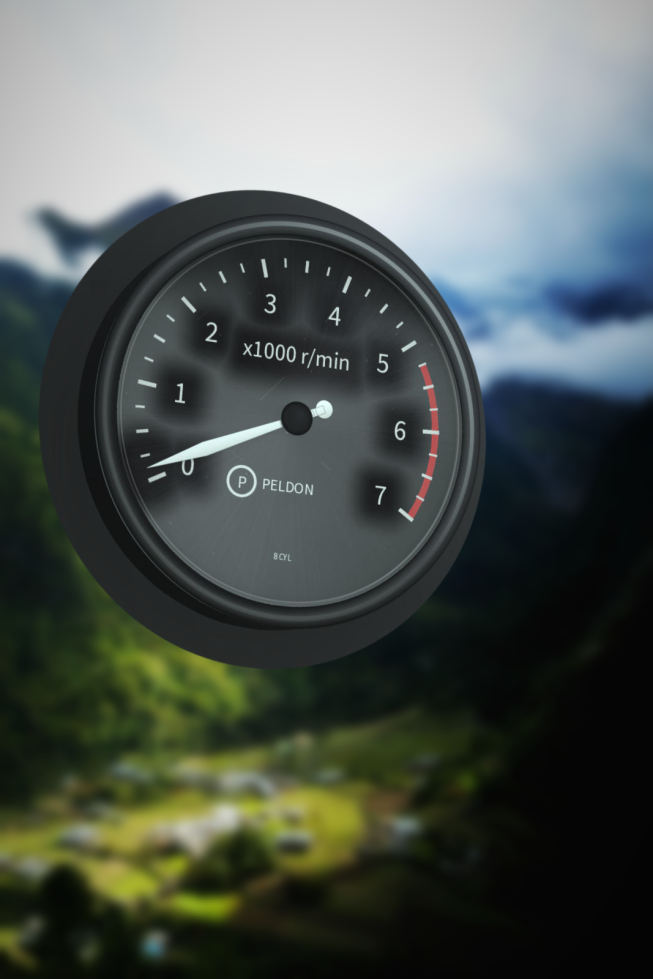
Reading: **125** rpm
